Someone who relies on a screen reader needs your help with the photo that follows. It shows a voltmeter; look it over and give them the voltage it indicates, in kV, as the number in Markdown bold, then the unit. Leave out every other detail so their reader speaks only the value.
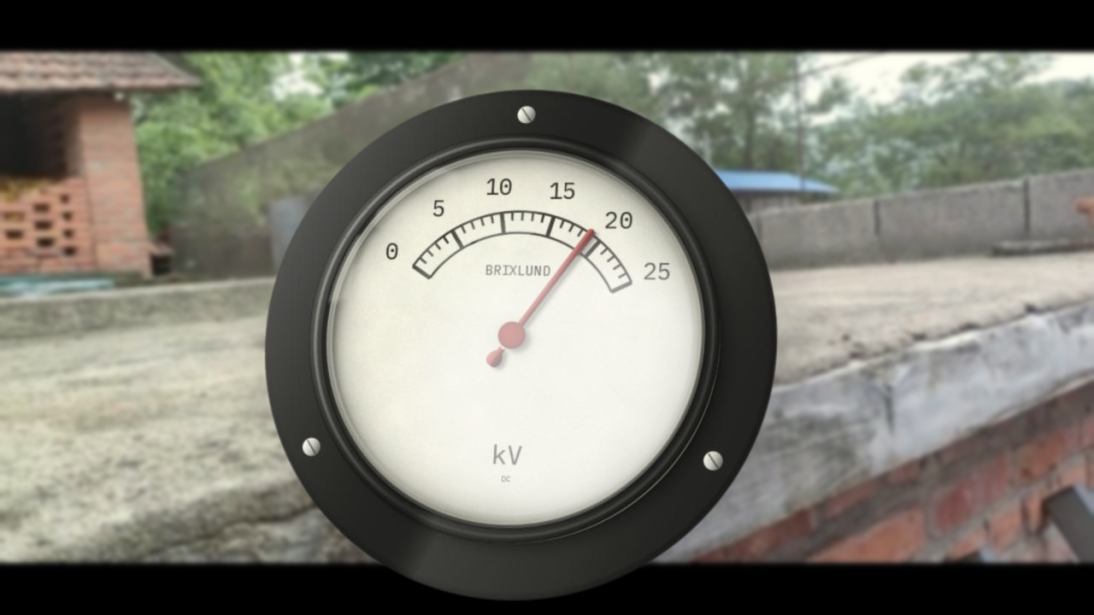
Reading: **19** kV
